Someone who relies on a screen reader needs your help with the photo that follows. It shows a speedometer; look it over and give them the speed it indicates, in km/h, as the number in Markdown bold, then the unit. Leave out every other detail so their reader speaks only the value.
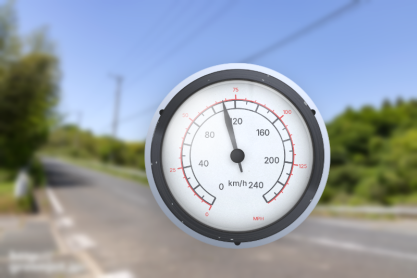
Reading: **110** km/h
